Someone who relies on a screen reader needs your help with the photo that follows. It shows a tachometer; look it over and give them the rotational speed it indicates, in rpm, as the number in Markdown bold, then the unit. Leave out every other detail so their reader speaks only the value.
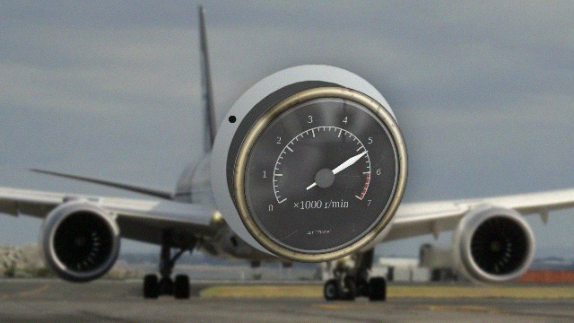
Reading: **5200** rpm
